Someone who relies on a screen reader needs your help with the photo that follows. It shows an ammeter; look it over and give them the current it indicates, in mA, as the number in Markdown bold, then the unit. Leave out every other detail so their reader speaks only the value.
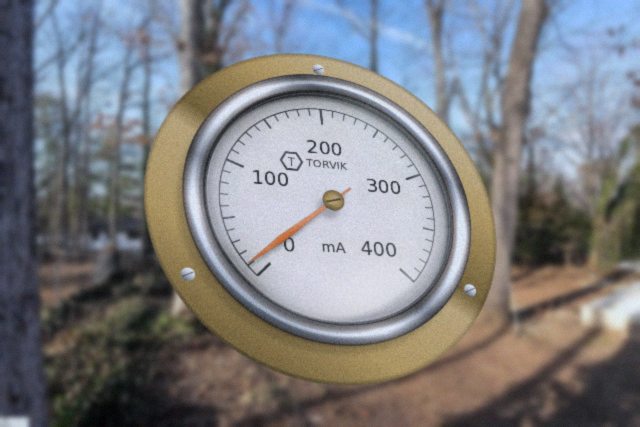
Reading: **10** mA
